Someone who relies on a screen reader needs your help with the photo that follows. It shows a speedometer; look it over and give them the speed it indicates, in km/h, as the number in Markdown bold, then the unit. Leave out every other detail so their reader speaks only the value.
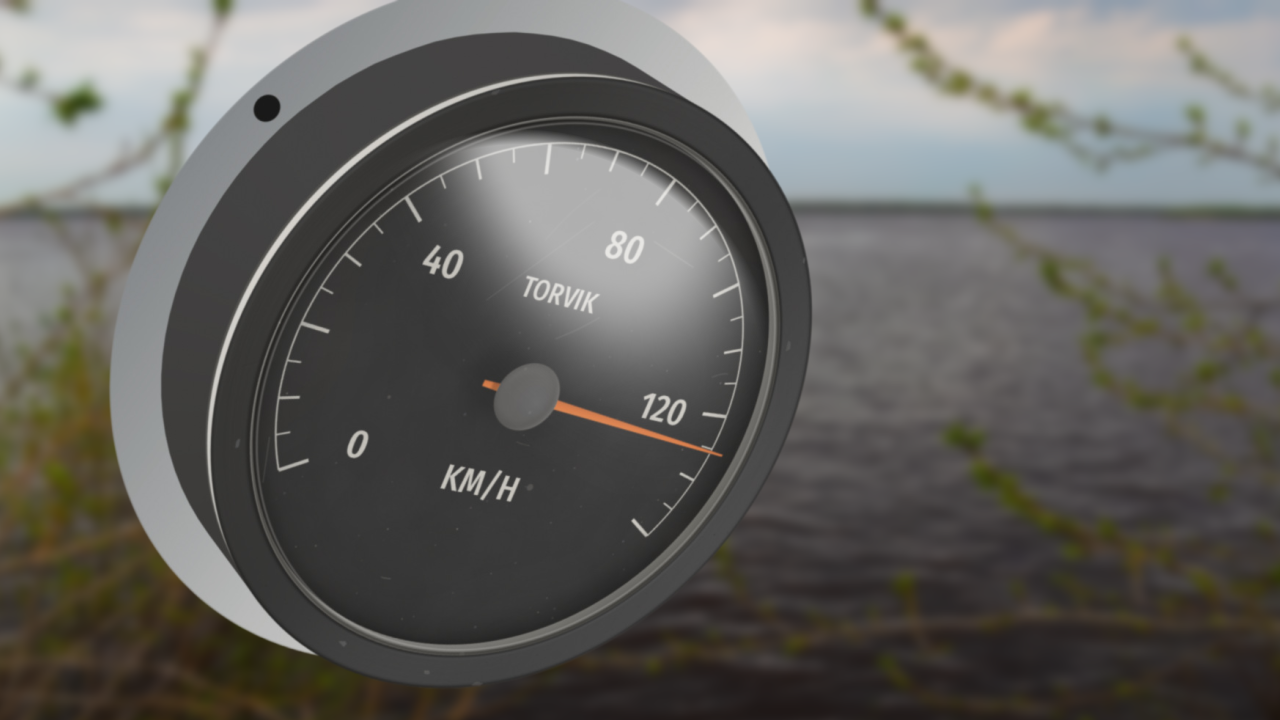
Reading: **125** km/h
